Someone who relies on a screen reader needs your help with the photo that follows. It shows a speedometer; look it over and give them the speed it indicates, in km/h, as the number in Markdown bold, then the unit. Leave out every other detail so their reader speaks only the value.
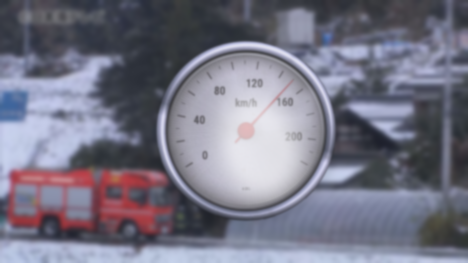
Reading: **150** km/h
